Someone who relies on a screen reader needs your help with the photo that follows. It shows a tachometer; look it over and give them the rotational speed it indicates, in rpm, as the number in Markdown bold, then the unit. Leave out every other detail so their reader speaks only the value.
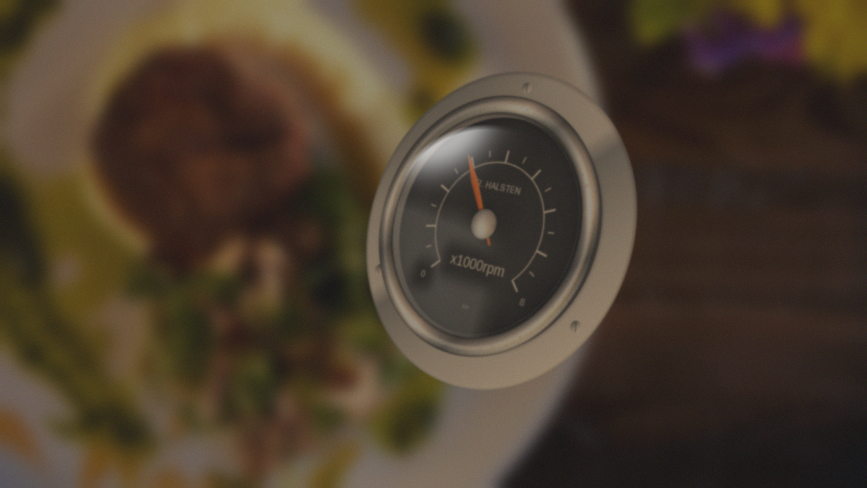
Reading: **3000** rpm
